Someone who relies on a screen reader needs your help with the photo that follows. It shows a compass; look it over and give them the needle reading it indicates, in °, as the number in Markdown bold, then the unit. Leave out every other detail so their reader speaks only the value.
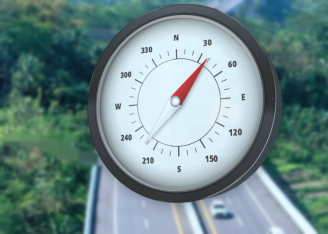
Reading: **40** °
